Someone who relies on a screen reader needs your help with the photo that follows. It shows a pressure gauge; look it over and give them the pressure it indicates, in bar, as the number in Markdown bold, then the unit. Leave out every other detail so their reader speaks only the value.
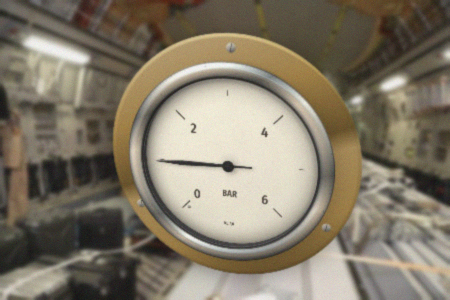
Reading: **1** bar
